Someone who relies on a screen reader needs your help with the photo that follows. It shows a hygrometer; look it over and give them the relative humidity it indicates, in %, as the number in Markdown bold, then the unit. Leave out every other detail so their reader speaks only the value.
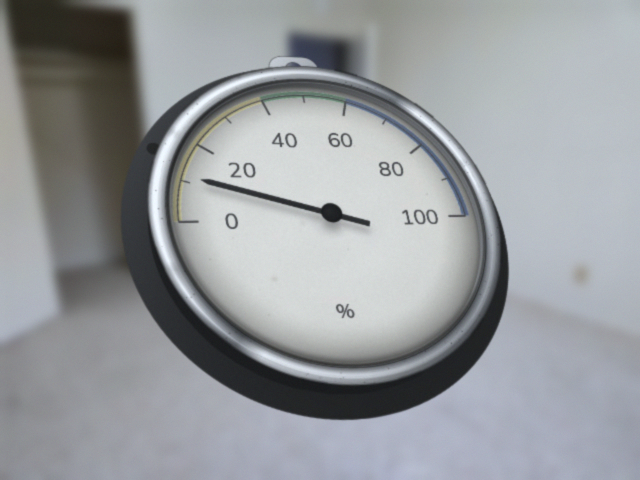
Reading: **10** %
